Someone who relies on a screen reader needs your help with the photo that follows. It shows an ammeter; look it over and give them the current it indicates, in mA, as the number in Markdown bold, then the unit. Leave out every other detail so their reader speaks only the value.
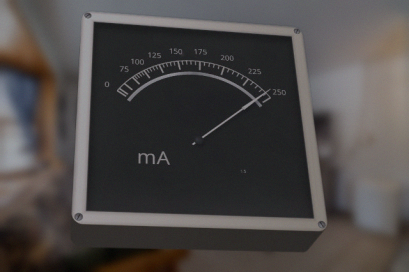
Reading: **245** mA
